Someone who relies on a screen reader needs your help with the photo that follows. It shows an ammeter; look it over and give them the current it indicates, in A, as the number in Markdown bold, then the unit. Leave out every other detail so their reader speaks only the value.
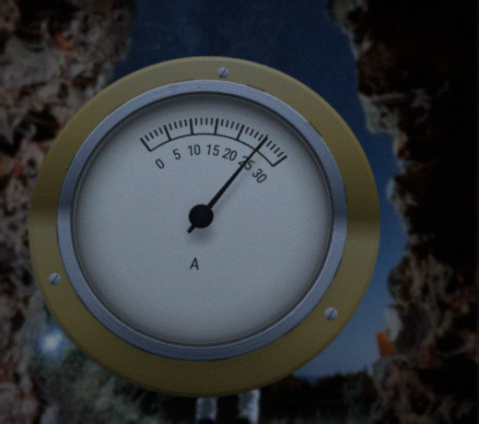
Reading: **25** A
